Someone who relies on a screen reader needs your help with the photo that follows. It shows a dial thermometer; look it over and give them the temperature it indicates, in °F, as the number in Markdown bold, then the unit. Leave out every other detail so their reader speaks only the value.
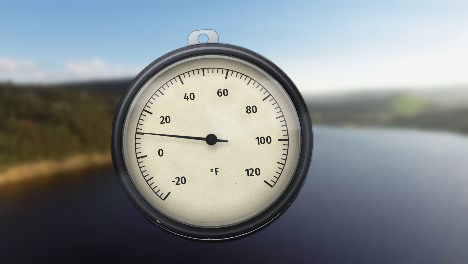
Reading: **10** °F
